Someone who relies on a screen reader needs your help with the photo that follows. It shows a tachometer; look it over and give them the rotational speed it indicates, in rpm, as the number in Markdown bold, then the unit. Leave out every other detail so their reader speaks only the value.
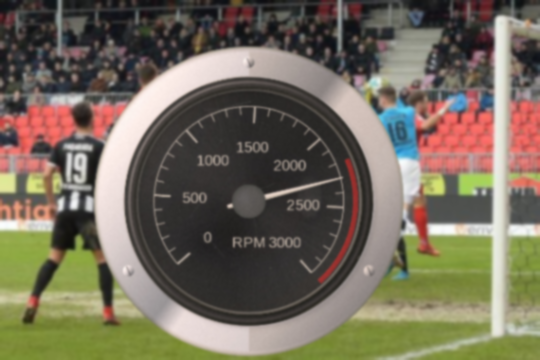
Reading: **2300** rpm
